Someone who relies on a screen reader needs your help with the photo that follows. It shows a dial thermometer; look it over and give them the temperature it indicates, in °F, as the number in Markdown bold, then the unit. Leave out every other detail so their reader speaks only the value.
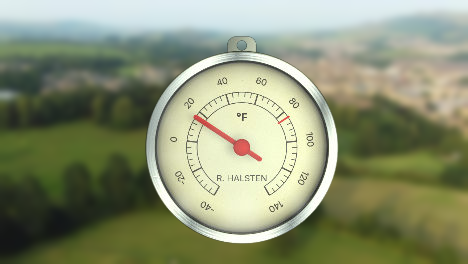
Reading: **16** °F
